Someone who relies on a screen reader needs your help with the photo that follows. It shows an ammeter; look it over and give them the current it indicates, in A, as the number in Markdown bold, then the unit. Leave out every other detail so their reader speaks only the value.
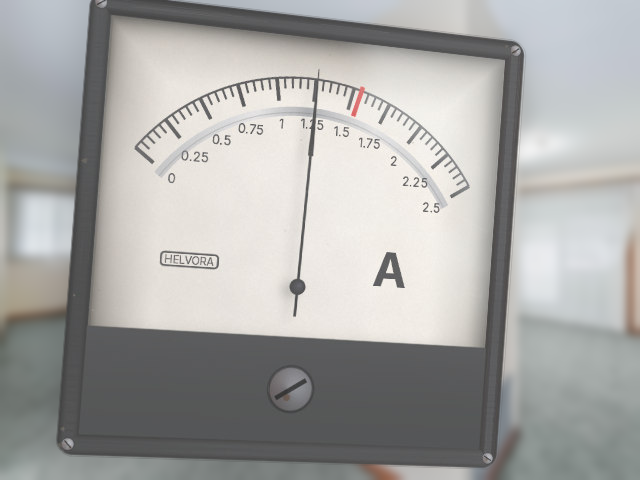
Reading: **1.25** A
